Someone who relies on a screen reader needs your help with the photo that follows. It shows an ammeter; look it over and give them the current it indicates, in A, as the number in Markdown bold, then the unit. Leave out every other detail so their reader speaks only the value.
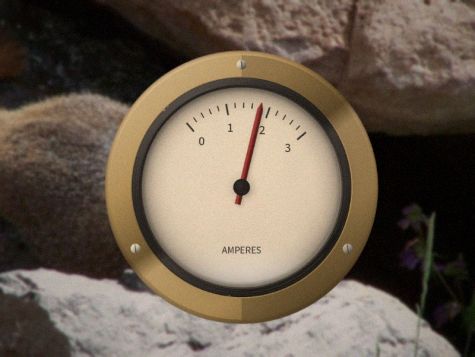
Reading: **1.8** A
